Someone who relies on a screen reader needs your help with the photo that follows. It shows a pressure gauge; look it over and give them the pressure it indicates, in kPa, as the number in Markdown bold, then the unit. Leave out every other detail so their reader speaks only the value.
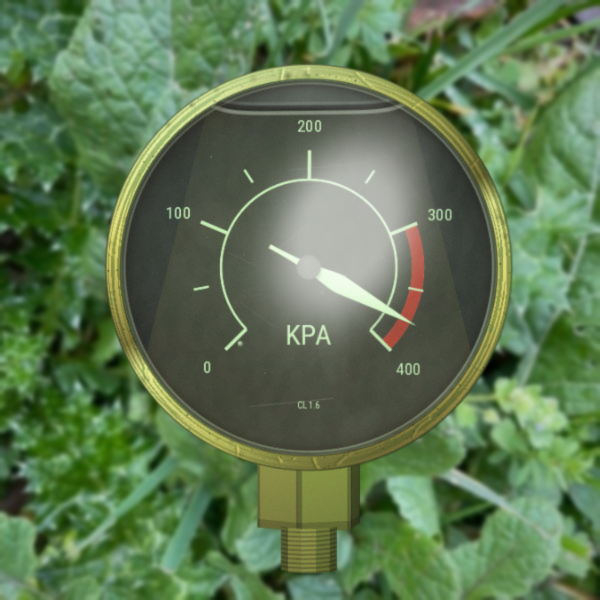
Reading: **375** kPa
